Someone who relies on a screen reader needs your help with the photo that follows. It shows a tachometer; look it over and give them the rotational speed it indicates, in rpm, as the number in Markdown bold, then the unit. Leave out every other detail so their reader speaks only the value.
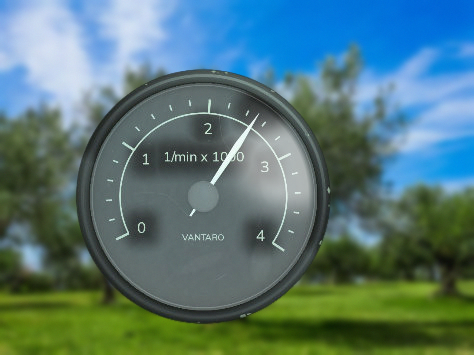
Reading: **2500** rpm
